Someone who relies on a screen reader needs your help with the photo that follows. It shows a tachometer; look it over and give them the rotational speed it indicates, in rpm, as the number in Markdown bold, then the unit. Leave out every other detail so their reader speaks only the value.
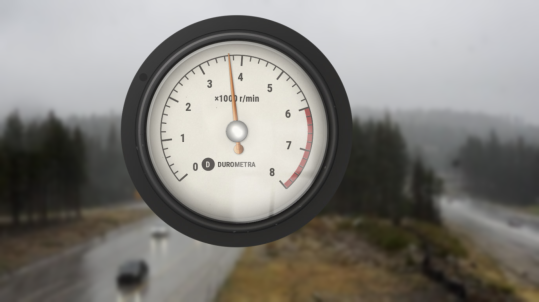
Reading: **3700** rpm
